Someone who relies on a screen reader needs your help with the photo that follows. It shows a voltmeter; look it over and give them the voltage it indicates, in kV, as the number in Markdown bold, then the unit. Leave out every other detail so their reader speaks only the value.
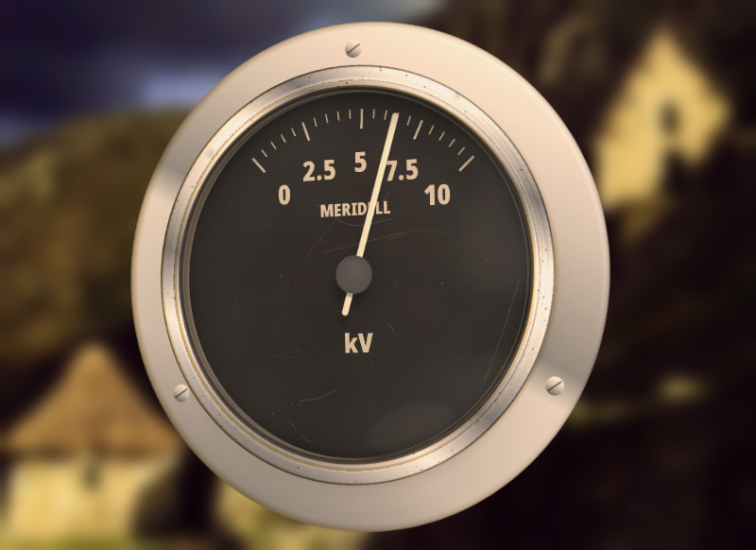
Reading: **6.5** kV
